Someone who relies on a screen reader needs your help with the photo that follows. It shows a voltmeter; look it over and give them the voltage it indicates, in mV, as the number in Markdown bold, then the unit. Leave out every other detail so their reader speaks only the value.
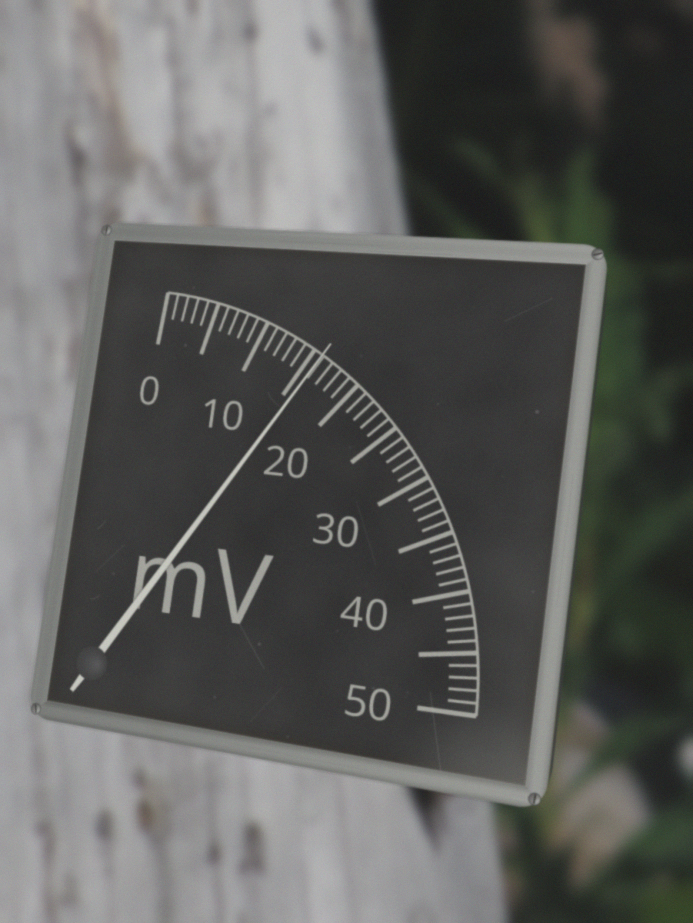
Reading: **16** mV
